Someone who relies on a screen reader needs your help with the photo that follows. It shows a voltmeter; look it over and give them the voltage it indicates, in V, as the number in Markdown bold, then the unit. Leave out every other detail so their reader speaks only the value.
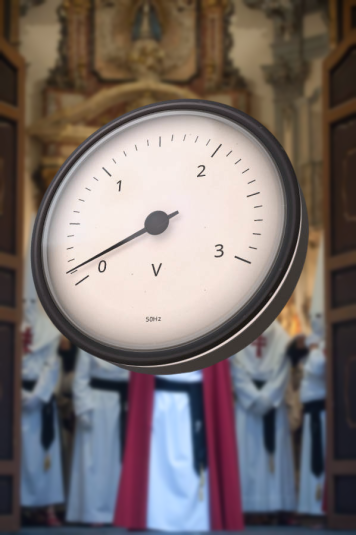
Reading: **0.1** V
